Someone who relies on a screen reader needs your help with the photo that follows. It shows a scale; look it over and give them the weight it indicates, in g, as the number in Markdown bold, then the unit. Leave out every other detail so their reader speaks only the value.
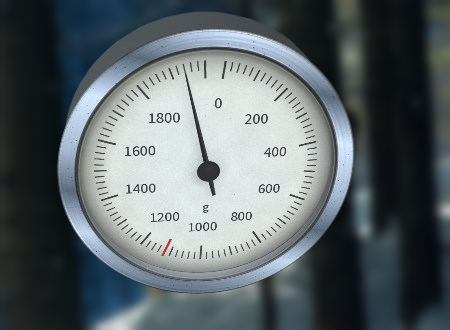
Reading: **1940** g
